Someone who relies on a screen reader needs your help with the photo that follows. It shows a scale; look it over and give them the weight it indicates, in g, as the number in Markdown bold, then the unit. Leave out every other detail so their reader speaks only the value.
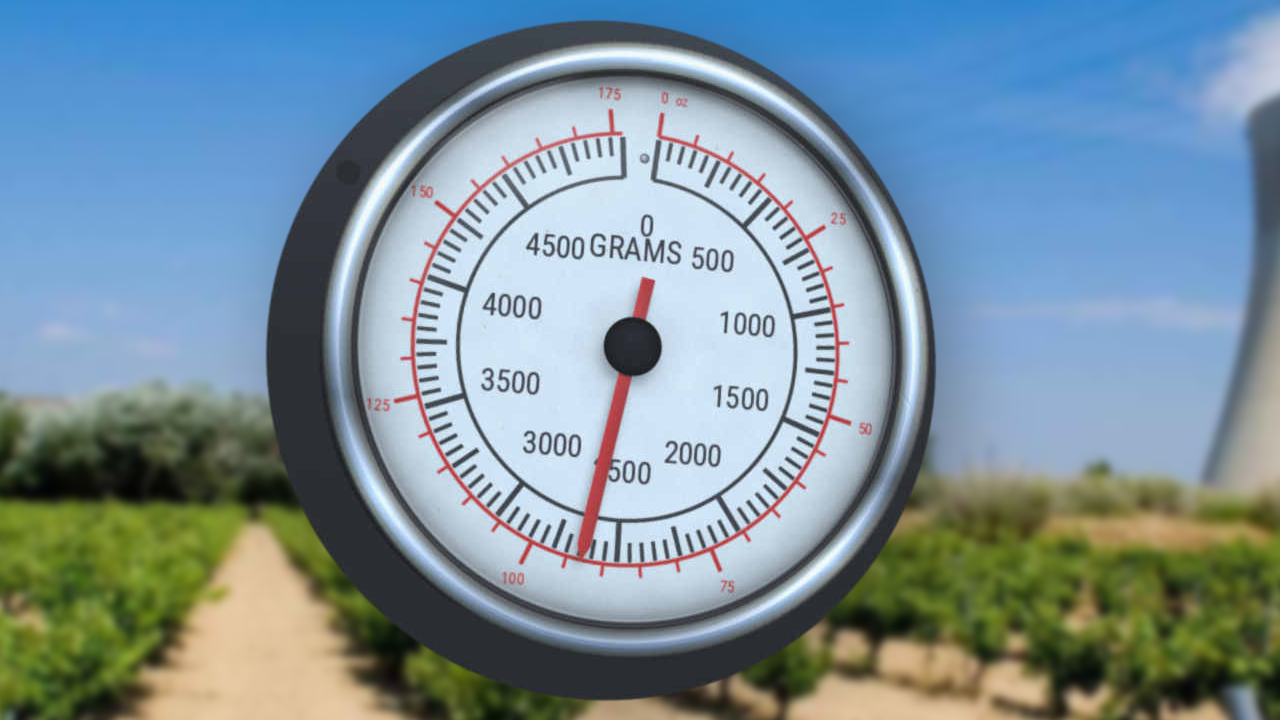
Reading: **2650** g
